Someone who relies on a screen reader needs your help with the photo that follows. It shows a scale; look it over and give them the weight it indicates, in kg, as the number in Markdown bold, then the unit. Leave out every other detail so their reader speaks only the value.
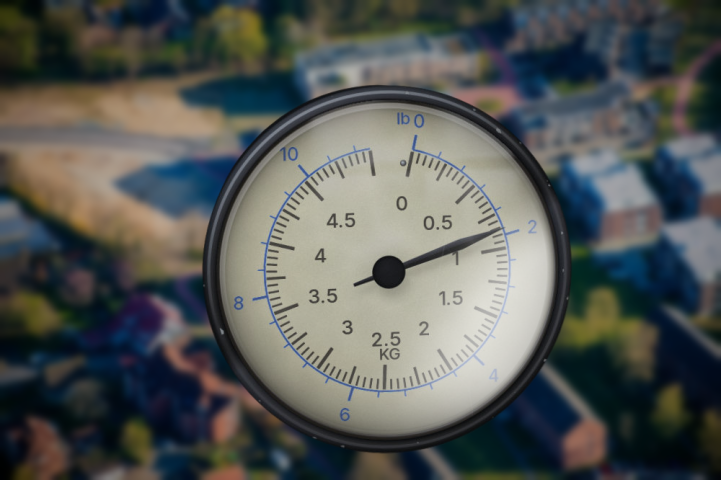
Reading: **0.85** kg
